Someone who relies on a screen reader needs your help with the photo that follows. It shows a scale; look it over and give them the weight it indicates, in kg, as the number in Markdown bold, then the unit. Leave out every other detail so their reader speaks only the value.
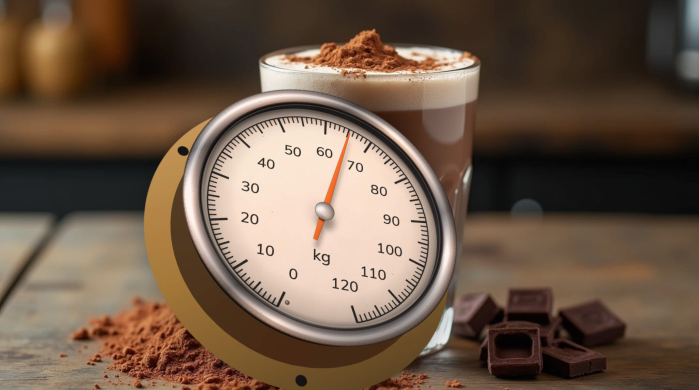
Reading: **65** kg
